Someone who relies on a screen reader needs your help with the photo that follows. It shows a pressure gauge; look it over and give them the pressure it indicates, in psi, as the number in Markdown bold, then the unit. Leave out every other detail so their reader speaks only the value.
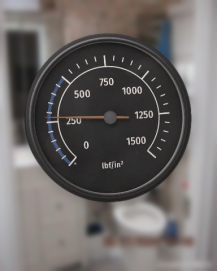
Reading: **275** psi
